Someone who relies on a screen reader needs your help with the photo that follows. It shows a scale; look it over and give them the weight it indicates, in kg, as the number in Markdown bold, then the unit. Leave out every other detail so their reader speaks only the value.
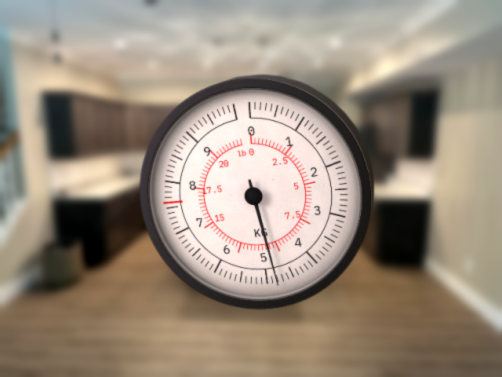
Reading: **4.8** kg
